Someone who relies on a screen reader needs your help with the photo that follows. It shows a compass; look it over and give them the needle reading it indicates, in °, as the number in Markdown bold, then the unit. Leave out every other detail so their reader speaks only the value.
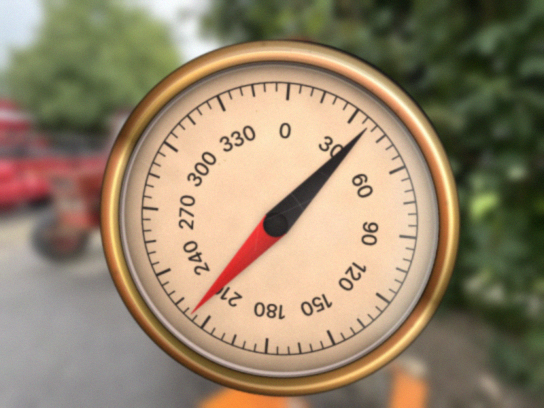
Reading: **217.5** °
